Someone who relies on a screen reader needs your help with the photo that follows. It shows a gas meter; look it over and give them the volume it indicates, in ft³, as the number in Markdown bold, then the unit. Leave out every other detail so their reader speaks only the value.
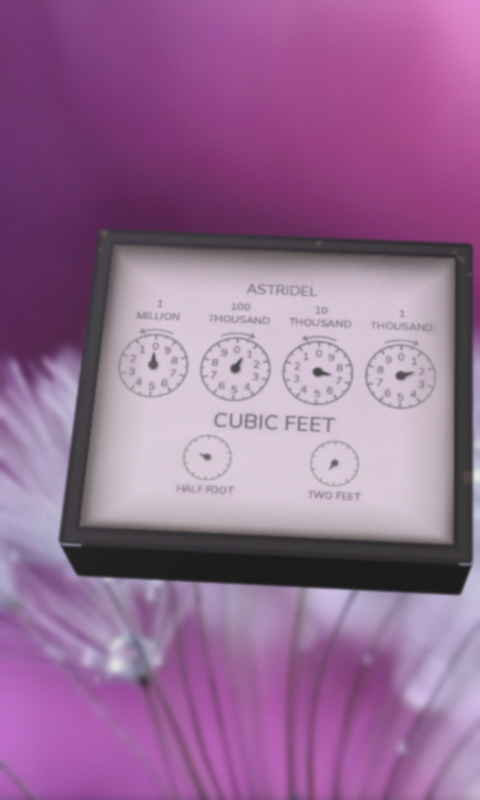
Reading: **7200** ft³
